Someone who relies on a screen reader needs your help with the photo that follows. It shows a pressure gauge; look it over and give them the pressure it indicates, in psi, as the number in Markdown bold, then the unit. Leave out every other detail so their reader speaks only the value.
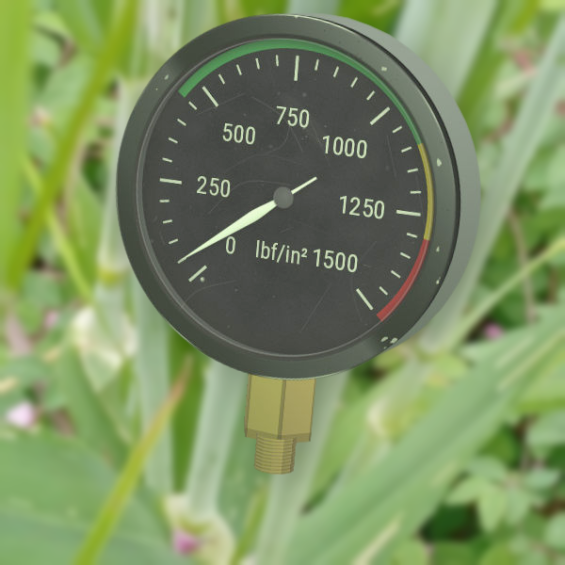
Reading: **50** psi
